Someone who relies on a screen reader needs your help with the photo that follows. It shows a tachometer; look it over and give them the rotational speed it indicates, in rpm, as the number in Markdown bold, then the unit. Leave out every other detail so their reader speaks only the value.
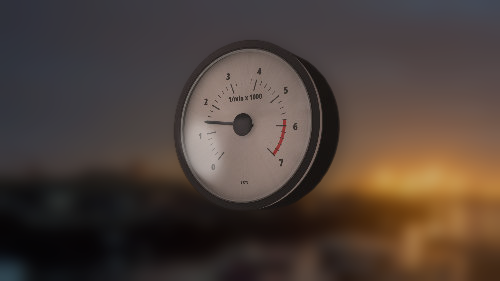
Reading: **1400** rpm
